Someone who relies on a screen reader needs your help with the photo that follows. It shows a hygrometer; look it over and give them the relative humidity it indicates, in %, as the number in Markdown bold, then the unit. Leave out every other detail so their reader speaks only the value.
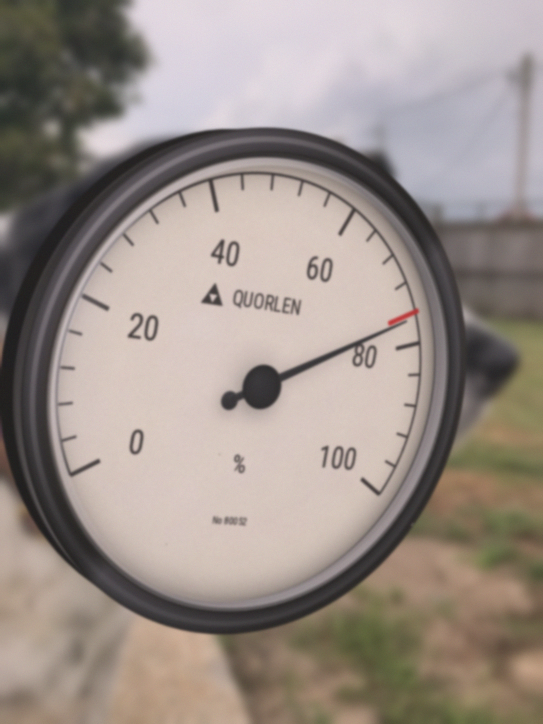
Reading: **76** %
